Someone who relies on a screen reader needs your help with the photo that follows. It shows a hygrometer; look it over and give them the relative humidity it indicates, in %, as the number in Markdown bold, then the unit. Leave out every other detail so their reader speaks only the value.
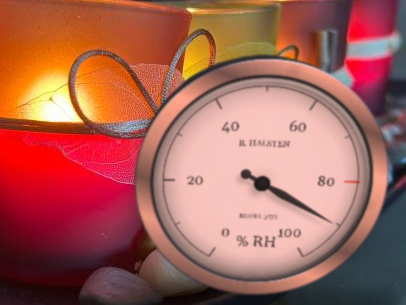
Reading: **90** %
